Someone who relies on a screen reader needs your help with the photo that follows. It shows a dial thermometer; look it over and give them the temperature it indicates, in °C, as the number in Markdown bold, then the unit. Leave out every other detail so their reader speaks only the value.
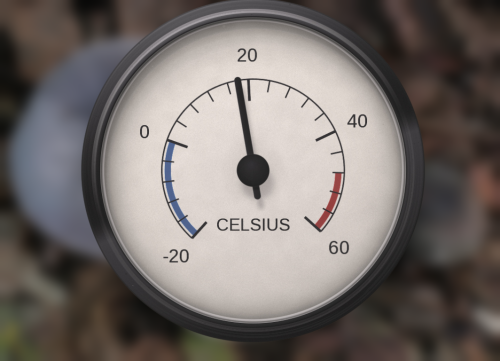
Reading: **18** °C
